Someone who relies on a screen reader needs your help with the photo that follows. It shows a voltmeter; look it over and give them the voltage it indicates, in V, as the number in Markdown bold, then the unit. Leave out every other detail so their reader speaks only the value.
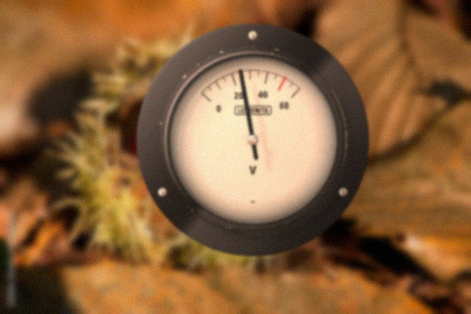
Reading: **25** V
